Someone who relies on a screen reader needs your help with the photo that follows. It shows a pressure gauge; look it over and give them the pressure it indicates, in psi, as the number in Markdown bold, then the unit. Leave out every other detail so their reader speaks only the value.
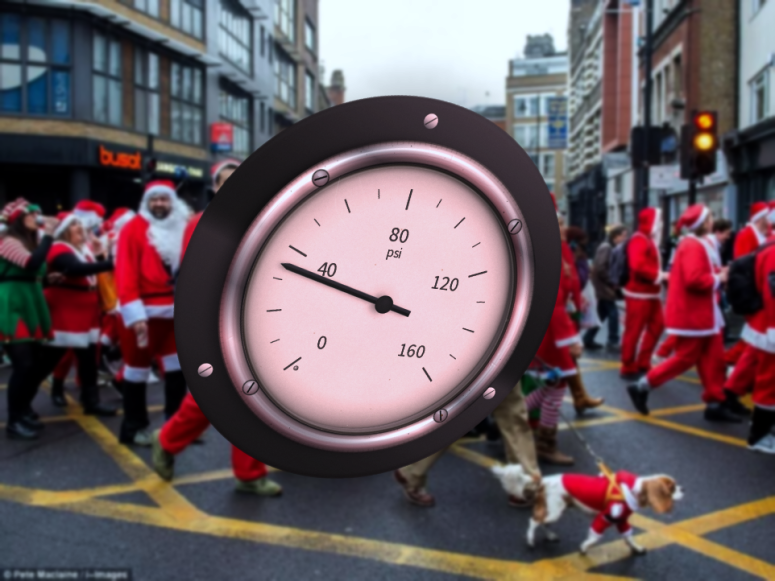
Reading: **35** psi
